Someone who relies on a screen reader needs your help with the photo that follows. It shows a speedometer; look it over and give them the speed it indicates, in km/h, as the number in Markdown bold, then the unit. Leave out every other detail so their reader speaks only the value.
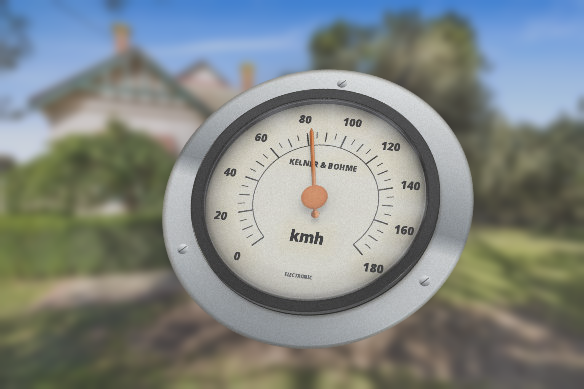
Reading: **82.5** km/h
